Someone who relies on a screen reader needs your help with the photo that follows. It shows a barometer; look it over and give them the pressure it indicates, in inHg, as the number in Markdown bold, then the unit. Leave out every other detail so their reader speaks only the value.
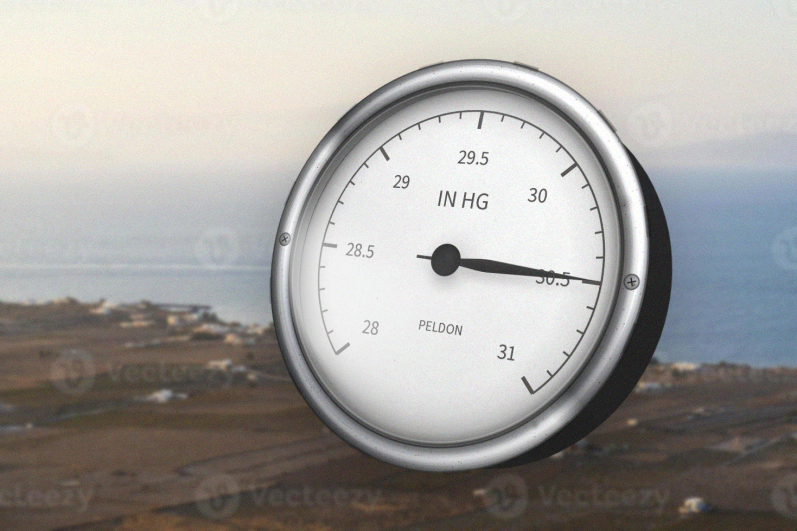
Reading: **30.5** inHg
